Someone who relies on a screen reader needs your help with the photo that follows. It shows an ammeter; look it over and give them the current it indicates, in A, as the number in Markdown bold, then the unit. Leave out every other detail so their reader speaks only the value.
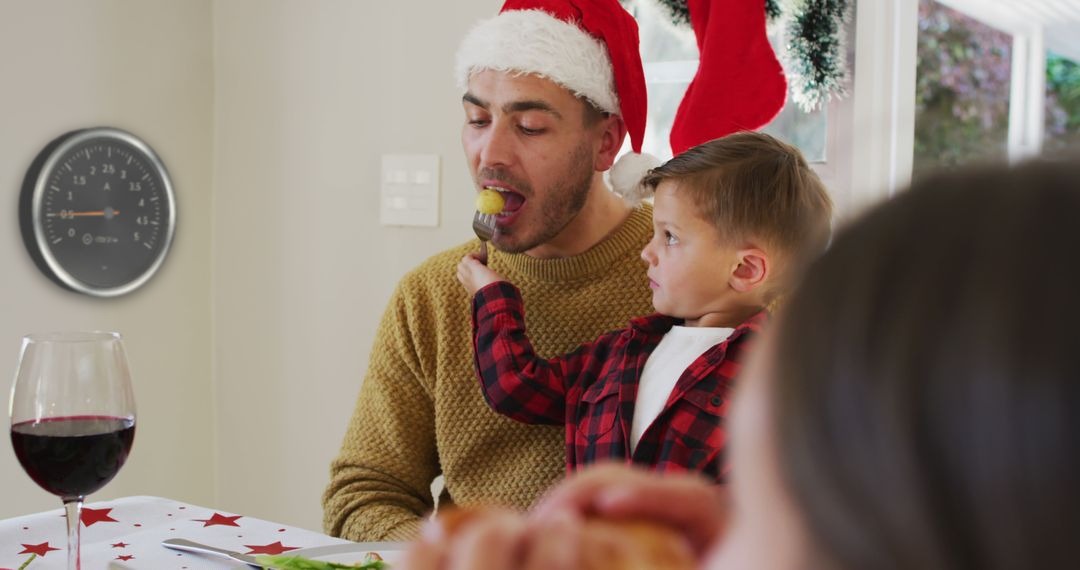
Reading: **0.5** A
